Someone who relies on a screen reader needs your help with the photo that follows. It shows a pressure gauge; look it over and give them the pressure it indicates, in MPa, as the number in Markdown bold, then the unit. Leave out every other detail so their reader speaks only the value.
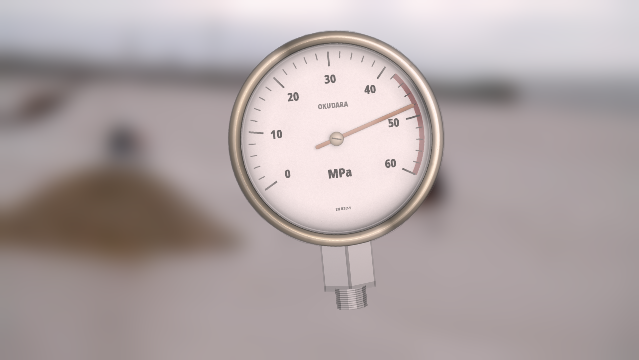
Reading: **48** MPa
